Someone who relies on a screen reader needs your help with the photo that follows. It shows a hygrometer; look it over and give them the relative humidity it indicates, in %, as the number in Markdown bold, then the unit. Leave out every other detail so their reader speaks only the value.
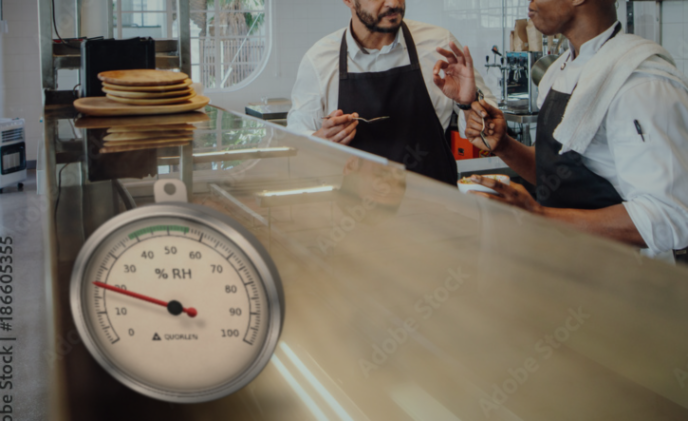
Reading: **20** %
